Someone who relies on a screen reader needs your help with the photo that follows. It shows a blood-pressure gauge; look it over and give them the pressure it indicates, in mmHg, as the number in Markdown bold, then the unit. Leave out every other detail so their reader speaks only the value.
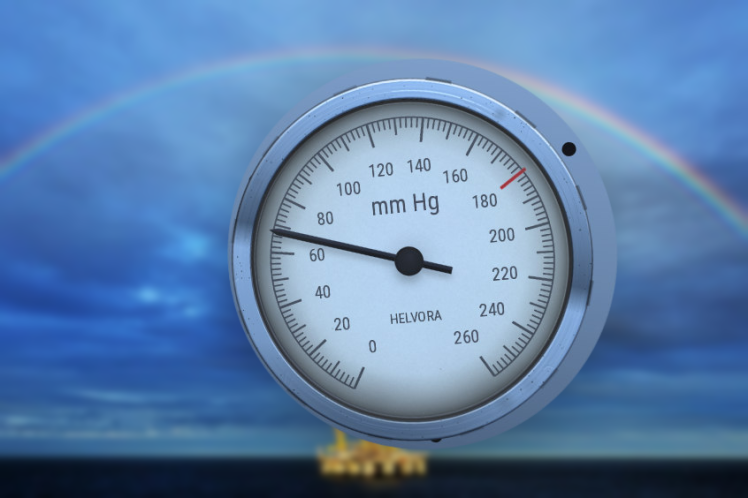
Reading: **68** mmHg
